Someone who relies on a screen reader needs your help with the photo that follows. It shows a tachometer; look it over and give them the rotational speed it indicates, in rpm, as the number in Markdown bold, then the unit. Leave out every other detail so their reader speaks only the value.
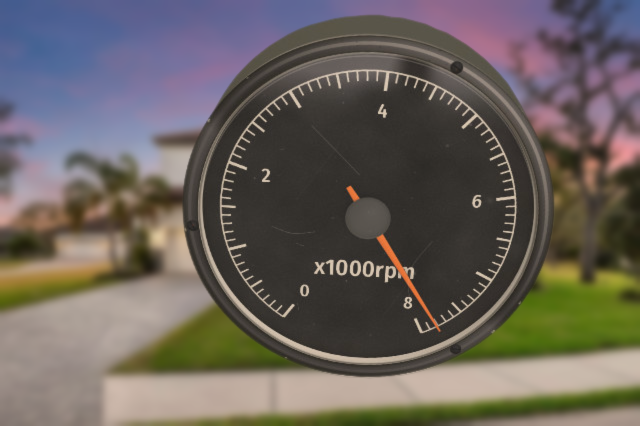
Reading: **7800** rpm
